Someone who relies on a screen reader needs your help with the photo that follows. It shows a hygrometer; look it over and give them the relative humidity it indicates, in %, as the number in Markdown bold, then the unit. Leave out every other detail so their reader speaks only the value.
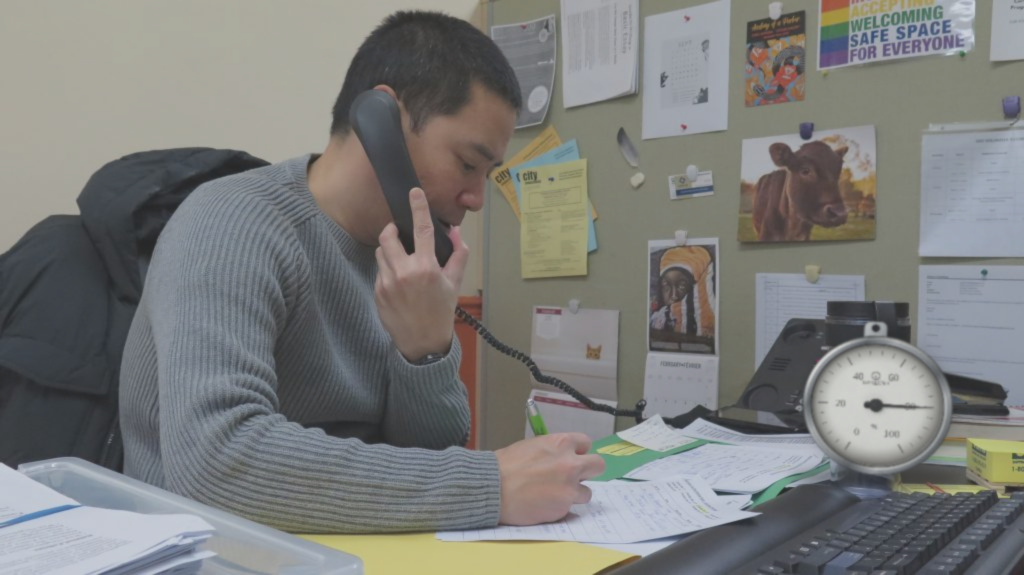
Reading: **80** %
